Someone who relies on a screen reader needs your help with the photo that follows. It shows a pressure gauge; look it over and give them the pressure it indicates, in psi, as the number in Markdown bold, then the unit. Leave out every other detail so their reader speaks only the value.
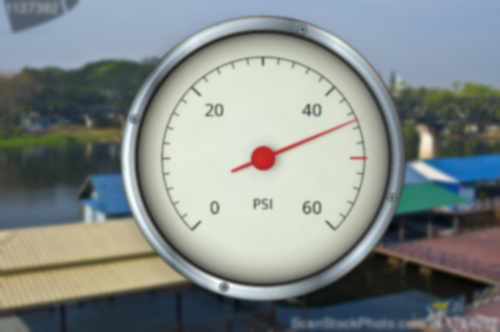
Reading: **45** psi
